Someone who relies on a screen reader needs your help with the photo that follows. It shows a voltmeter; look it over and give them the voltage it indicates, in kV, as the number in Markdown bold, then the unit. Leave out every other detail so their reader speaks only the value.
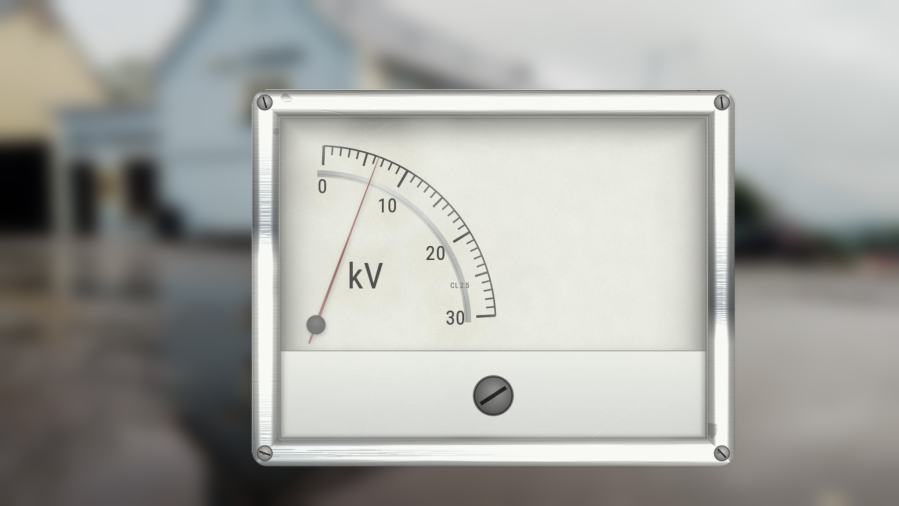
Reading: **6.5** kV
